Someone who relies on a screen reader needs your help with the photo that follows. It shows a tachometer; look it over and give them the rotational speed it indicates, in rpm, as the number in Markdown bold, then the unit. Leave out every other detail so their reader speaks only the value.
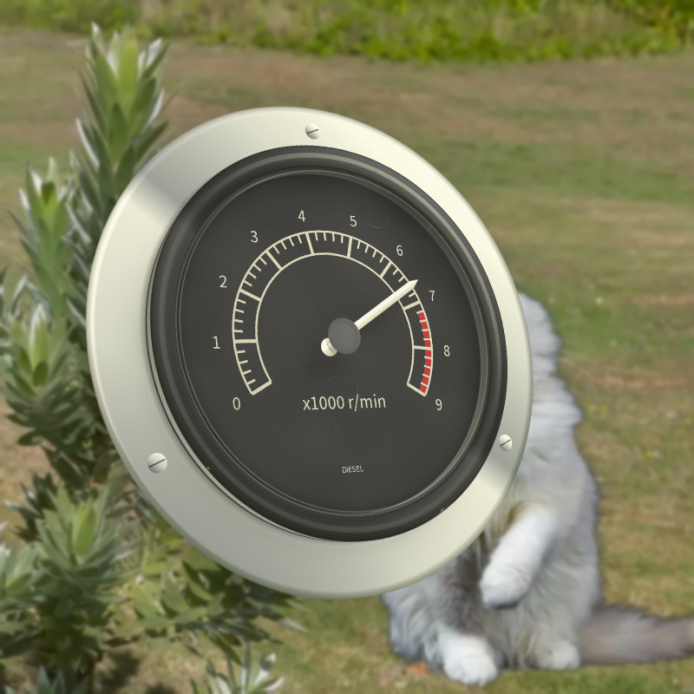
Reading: **6600** rpm
